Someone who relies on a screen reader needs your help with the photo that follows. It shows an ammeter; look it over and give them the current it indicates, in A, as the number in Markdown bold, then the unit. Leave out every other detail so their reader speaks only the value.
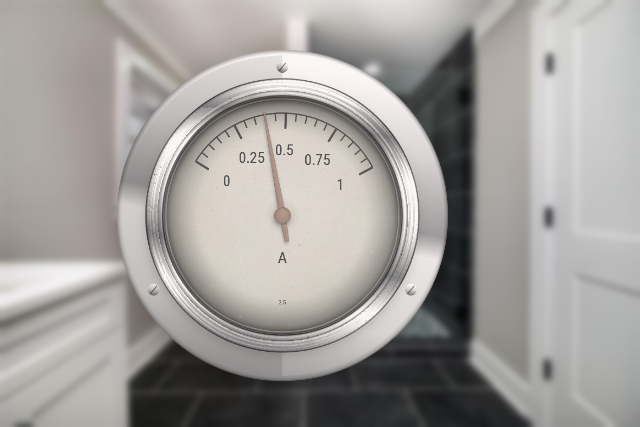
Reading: **0.4** A
